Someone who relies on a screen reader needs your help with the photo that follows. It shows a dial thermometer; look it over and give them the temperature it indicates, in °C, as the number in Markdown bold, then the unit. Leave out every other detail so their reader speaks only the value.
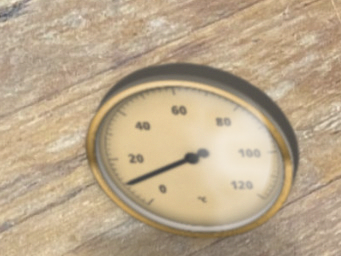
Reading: **10** °C
